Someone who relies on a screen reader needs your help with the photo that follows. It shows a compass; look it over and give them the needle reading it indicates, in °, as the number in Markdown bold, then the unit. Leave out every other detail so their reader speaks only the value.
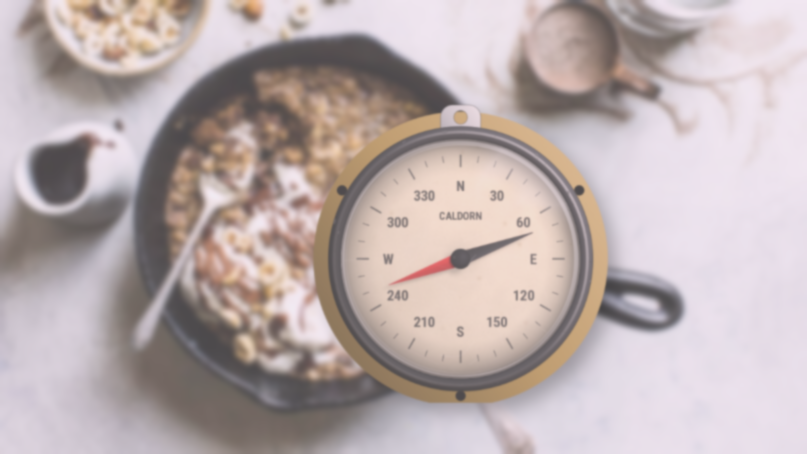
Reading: **250** °
